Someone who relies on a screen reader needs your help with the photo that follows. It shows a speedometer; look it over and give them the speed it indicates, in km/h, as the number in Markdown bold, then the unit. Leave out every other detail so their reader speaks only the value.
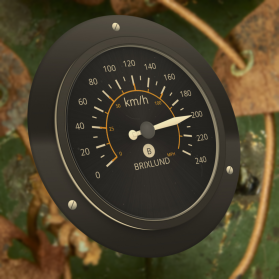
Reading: **200** km/h
